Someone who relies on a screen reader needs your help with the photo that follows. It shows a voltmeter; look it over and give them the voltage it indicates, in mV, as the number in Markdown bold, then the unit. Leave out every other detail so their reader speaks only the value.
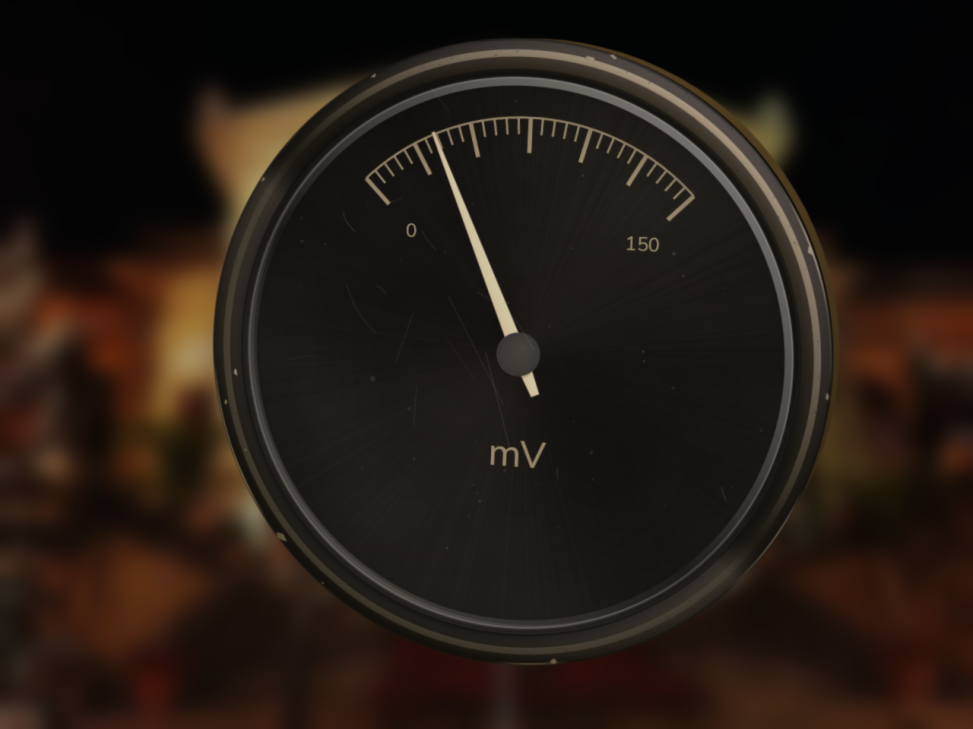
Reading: **35** mV
